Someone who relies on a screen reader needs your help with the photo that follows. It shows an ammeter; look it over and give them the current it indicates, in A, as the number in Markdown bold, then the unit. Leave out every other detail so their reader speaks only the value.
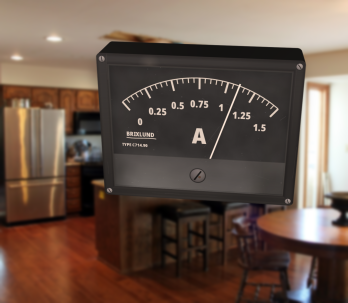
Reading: **1.1** A
